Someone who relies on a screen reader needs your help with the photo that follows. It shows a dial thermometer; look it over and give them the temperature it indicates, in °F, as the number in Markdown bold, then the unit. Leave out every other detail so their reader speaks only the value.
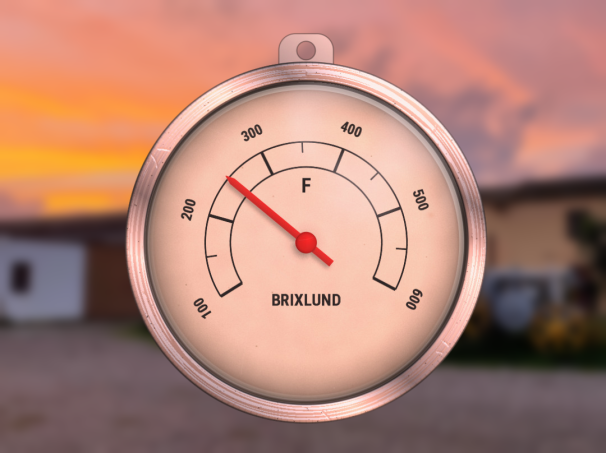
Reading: **250** °F
